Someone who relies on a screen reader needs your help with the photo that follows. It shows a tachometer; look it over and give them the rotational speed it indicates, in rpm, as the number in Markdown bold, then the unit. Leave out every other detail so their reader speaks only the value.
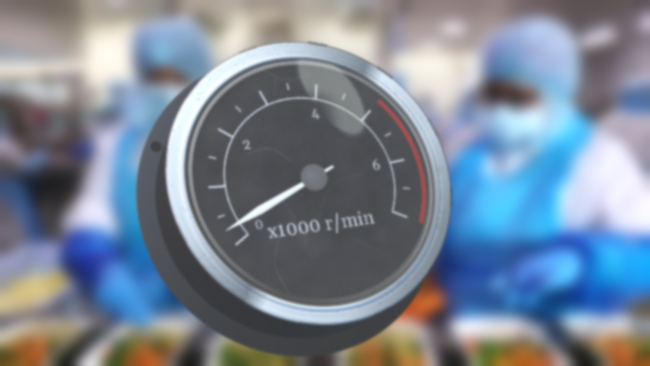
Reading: **250** rpm
